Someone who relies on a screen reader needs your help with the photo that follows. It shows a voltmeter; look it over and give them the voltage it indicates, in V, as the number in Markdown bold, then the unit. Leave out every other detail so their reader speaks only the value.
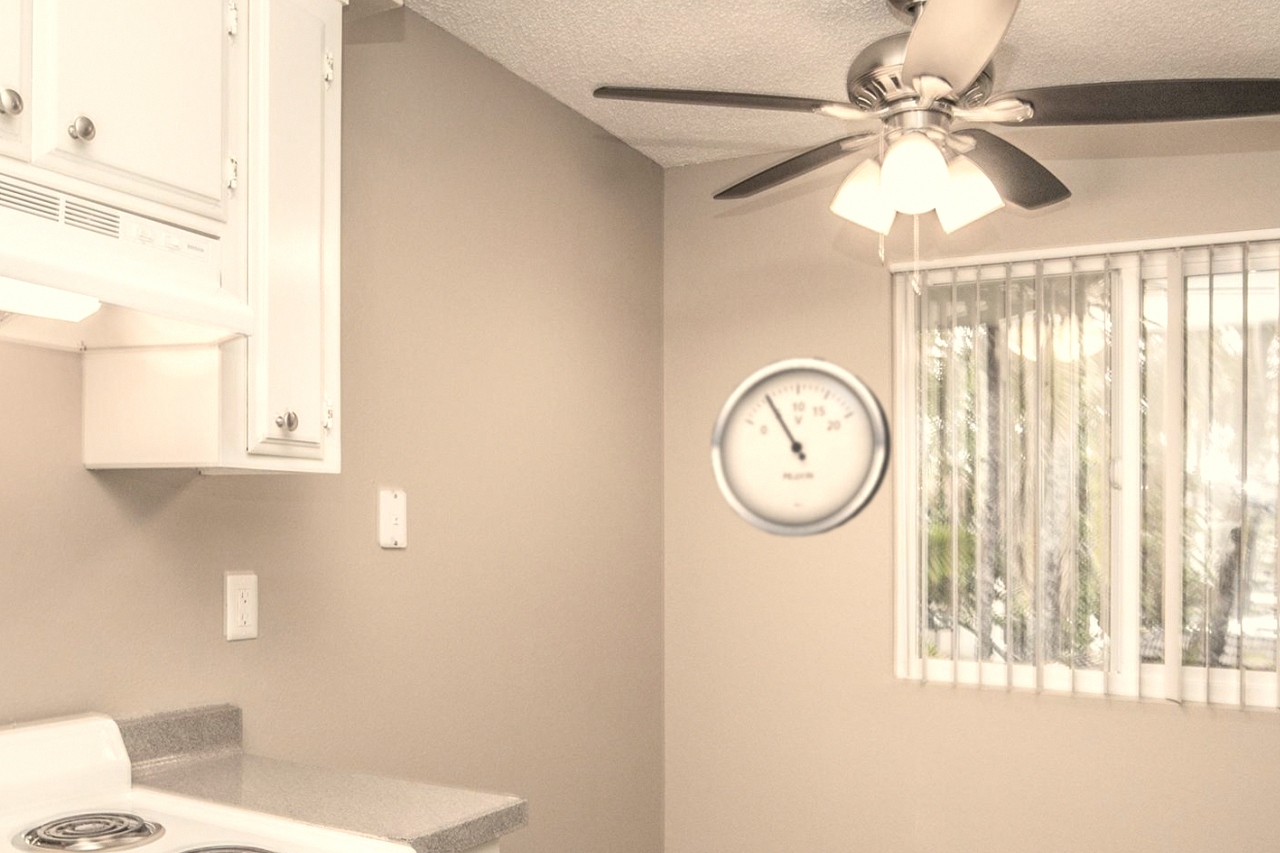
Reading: **5** V
